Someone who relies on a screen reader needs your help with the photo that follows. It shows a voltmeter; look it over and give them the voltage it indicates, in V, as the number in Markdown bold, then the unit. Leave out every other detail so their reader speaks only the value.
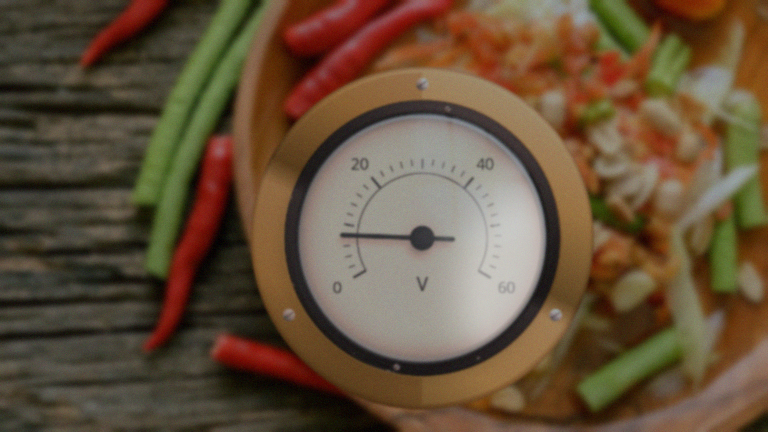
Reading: **8** V
